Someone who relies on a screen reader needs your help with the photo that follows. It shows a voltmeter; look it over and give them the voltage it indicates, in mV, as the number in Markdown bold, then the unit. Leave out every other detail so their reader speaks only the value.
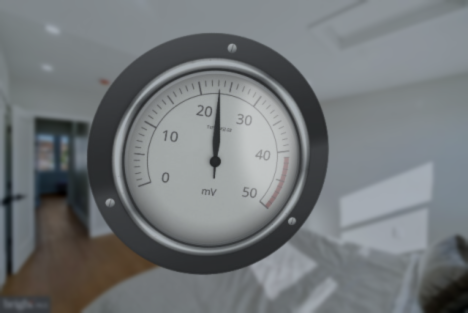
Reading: **23** mV
